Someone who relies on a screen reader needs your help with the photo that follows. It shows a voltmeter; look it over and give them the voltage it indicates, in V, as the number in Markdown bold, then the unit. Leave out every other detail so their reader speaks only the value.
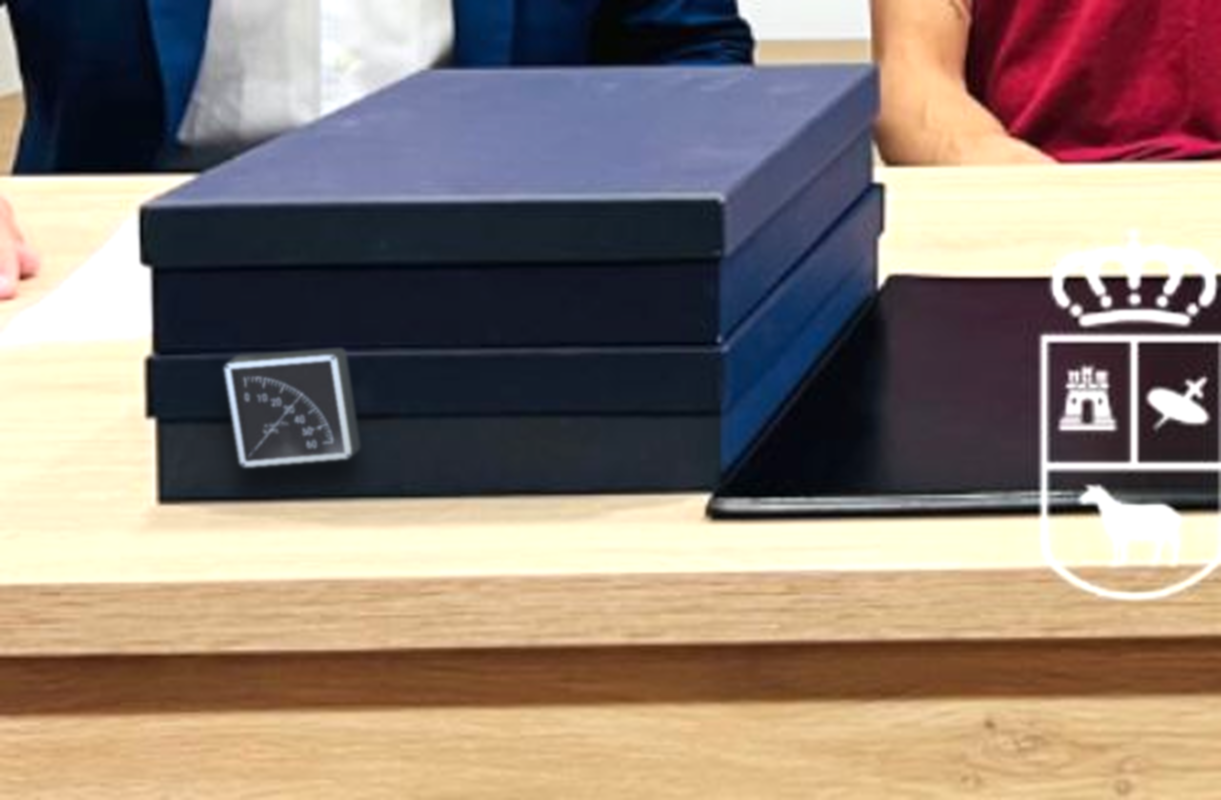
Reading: **30** V
